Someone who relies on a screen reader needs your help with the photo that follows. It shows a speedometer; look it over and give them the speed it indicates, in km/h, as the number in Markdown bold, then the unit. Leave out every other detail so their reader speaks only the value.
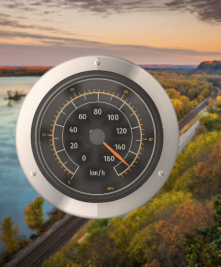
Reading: **150** km/h
